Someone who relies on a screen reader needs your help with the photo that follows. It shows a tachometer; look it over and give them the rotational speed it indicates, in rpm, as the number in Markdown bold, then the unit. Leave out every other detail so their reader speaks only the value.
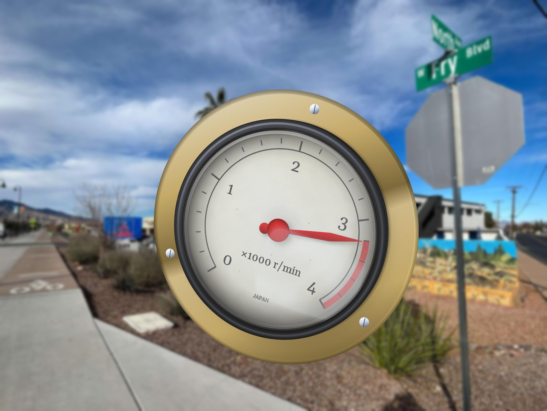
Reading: **3200** rpm
